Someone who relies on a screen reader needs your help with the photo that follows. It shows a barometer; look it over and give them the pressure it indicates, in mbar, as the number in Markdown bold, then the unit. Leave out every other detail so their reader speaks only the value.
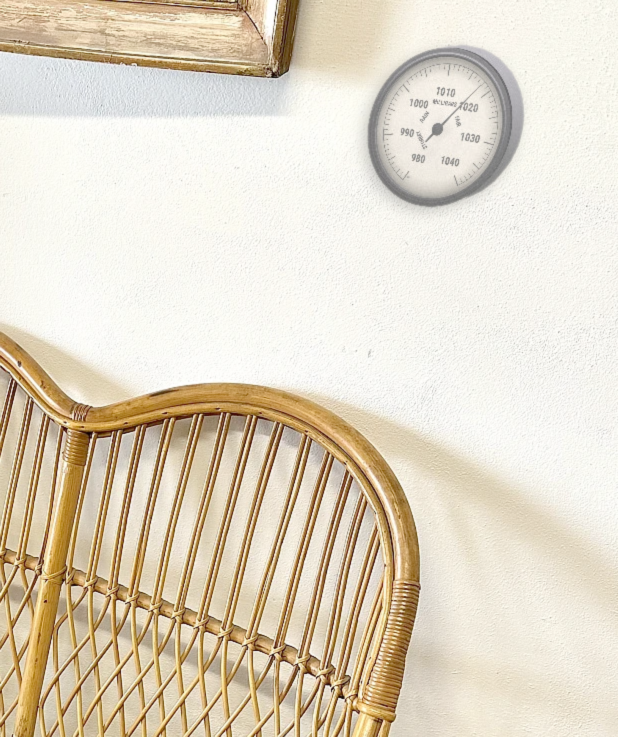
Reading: **1018** mbar
